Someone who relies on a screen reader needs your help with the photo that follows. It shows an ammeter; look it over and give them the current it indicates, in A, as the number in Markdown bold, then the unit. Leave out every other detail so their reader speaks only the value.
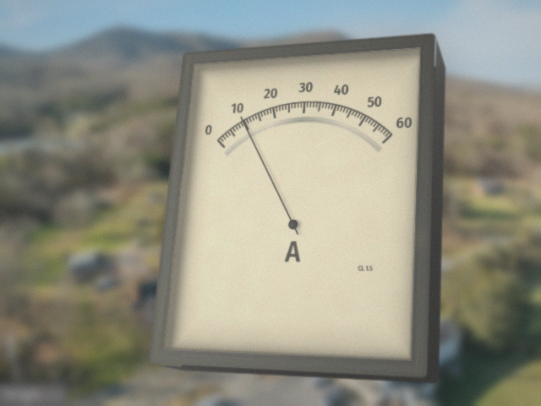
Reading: **10** A
